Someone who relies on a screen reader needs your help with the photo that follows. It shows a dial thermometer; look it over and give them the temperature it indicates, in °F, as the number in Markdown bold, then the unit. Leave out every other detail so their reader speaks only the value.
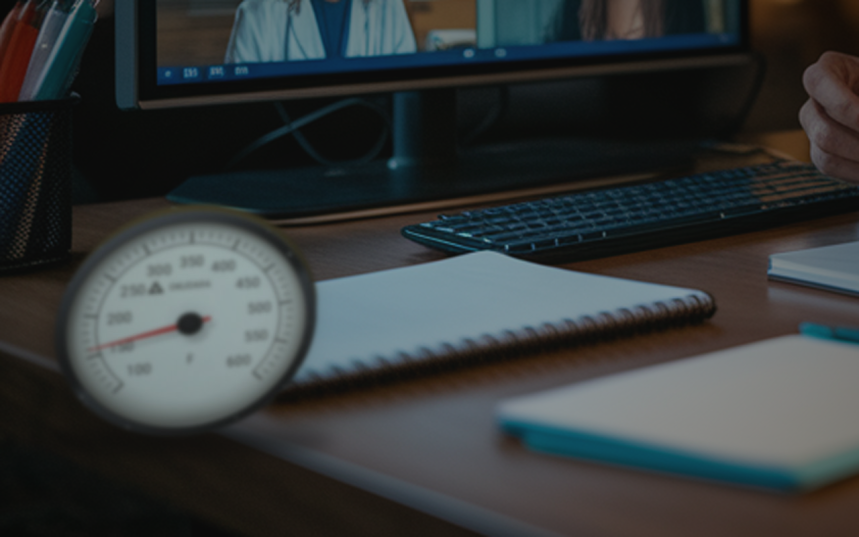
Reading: **160** °F
